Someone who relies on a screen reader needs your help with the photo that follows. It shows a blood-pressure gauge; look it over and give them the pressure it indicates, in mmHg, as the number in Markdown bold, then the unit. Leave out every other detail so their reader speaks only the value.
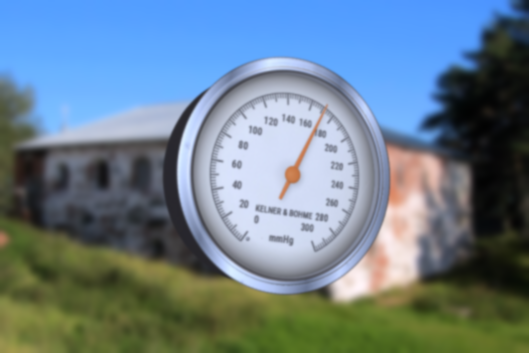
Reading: **170** mmHg
